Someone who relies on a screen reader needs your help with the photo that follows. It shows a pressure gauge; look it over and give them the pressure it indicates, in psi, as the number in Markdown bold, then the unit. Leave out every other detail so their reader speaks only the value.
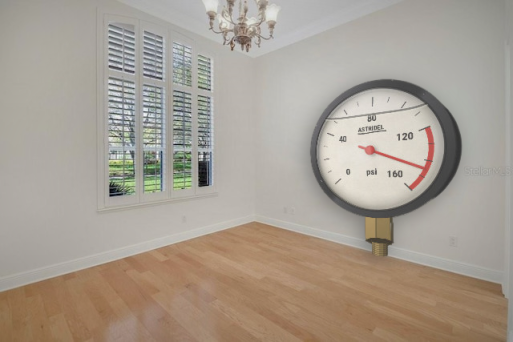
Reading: **145** psi
